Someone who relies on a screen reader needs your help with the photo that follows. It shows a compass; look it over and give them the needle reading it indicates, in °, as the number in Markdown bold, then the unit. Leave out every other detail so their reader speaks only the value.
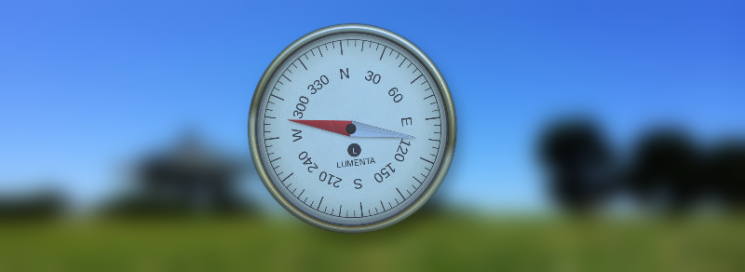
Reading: **285** °
